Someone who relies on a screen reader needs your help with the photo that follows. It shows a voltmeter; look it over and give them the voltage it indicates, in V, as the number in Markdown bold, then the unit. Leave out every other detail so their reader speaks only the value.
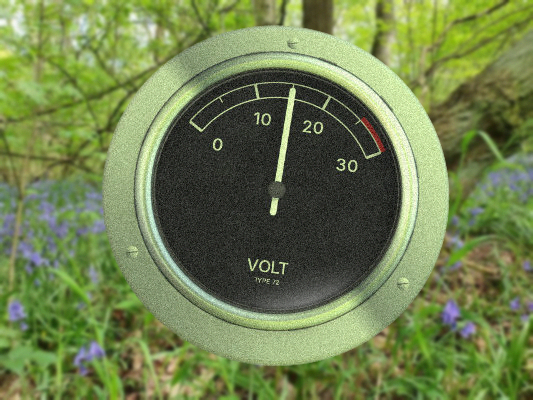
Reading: **15** V
